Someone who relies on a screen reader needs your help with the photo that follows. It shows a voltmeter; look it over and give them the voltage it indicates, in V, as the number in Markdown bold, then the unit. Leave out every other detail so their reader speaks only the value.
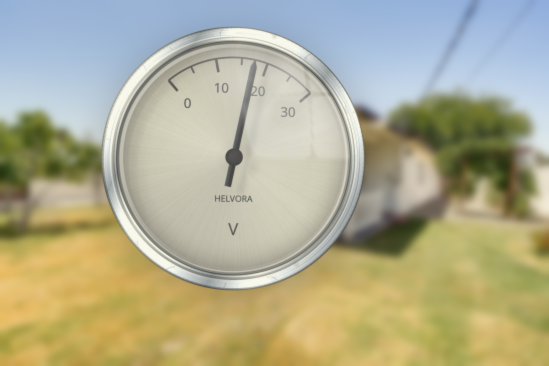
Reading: **17.5** V
